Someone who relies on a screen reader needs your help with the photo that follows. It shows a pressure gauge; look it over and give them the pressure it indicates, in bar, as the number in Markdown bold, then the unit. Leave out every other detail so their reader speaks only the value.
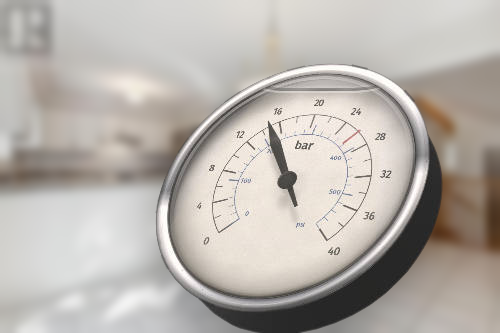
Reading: **15** bar
